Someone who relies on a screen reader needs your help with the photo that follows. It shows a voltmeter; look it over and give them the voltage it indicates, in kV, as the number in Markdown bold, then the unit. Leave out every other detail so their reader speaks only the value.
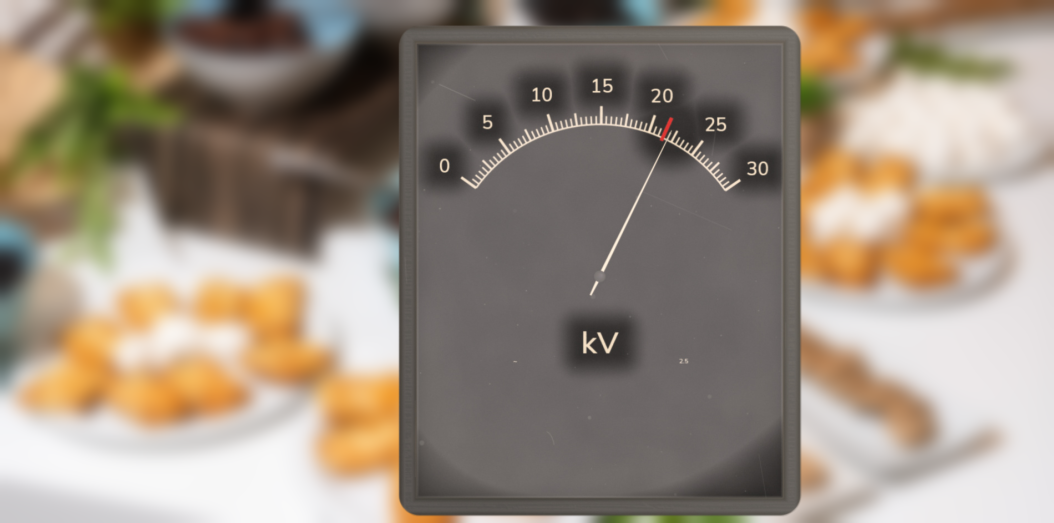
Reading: **22** kV
